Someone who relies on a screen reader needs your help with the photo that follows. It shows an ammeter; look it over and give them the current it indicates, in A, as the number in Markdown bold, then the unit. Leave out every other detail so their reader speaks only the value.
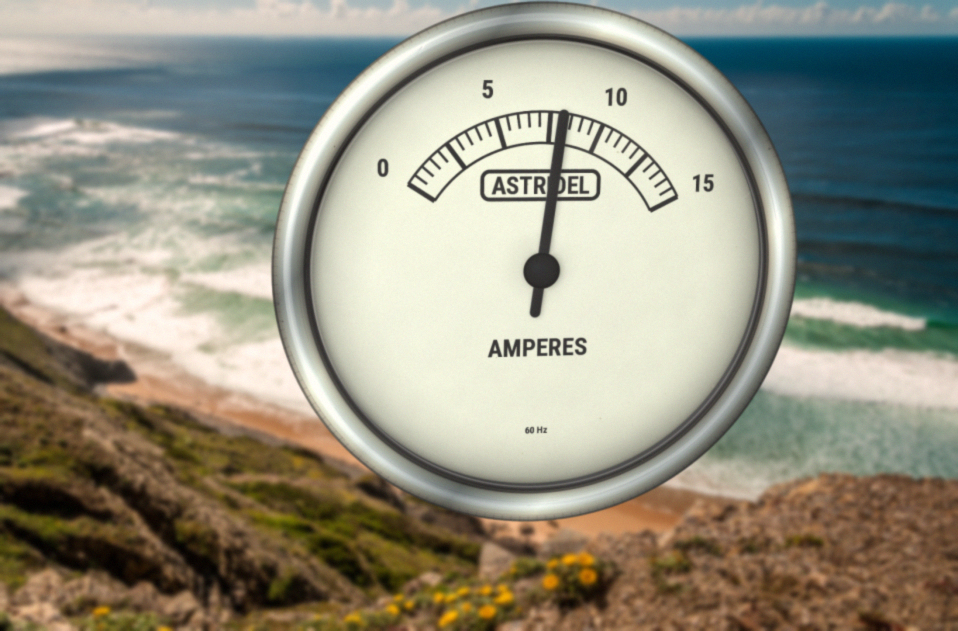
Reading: **8** A
